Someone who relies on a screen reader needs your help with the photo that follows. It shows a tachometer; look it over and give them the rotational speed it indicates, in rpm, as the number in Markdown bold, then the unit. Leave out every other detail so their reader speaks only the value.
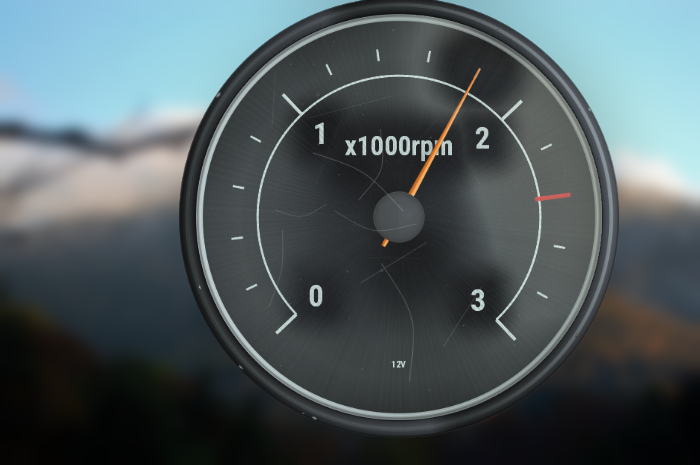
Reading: **1800** rpm
